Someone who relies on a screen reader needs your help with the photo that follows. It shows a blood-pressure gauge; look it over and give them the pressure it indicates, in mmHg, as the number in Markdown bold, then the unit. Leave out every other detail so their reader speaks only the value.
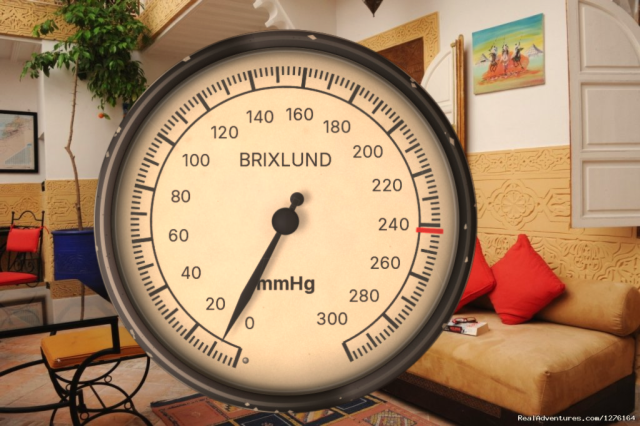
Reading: **8** mmHg
